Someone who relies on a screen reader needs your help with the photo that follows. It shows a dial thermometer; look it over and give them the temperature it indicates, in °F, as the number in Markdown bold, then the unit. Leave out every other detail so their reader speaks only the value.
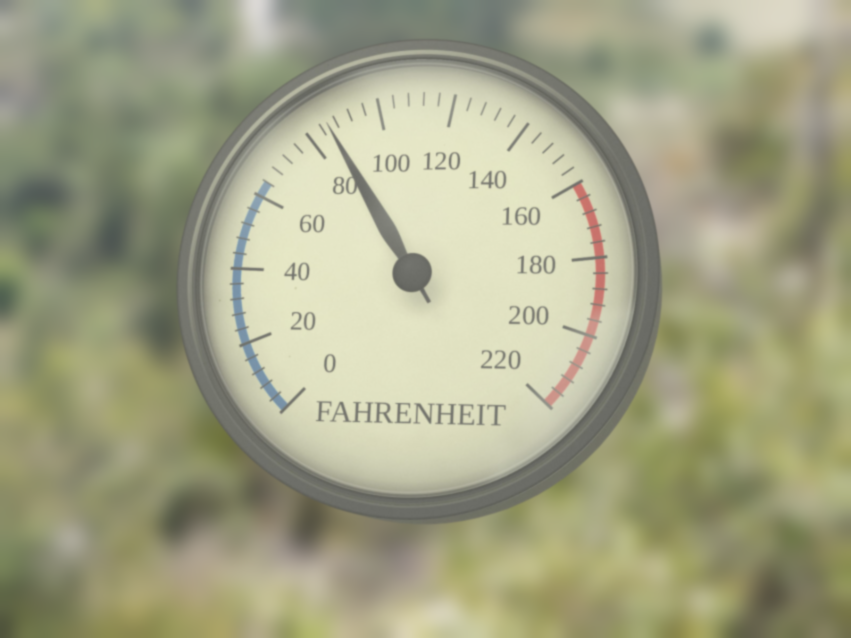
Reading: **86** °F
